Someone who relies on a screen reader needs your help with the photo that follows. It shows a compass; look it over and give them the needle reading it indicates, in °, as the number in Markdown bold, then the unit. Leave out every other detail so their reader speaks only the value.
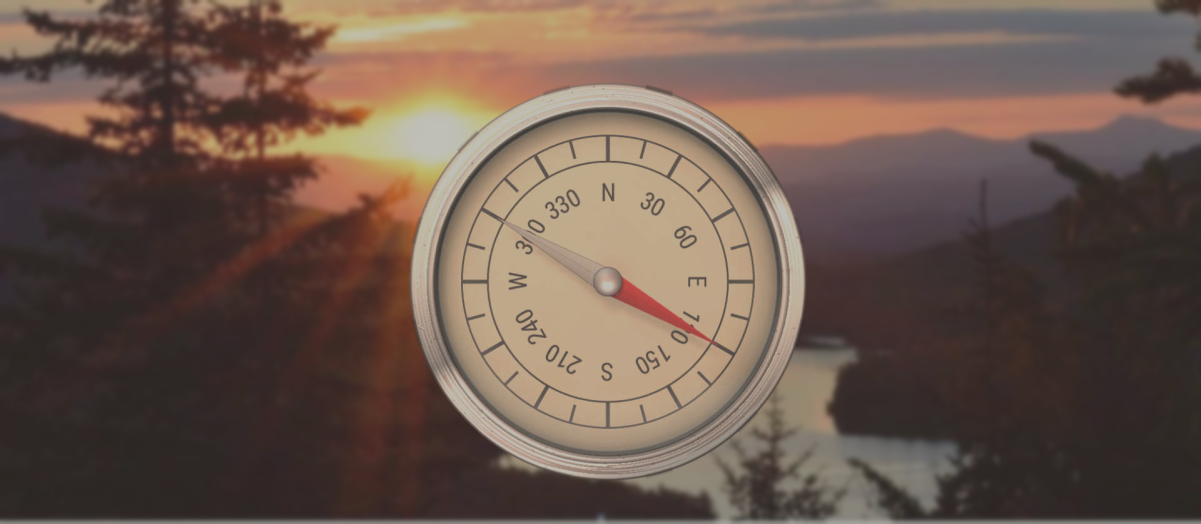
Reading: **120** °
